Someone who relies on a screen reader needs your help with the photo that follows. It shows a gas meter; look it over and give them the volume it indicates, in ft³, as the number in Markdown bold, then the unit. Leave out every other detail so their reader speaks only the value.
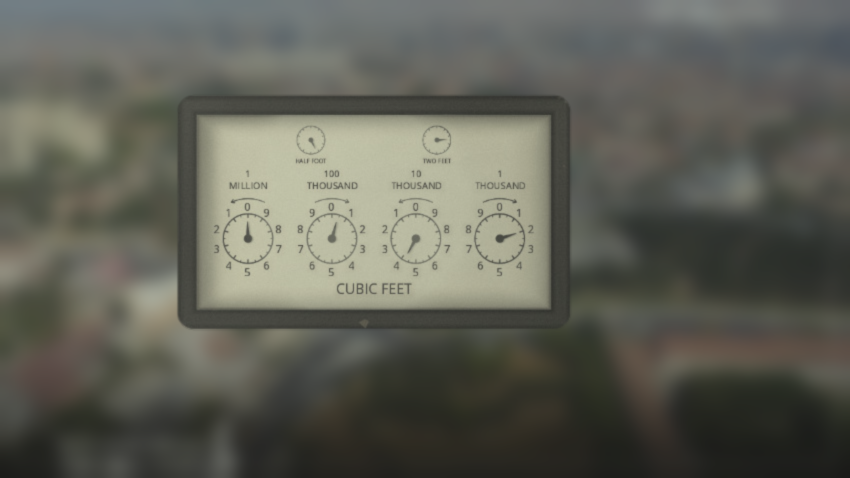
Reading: **4200** ft³
